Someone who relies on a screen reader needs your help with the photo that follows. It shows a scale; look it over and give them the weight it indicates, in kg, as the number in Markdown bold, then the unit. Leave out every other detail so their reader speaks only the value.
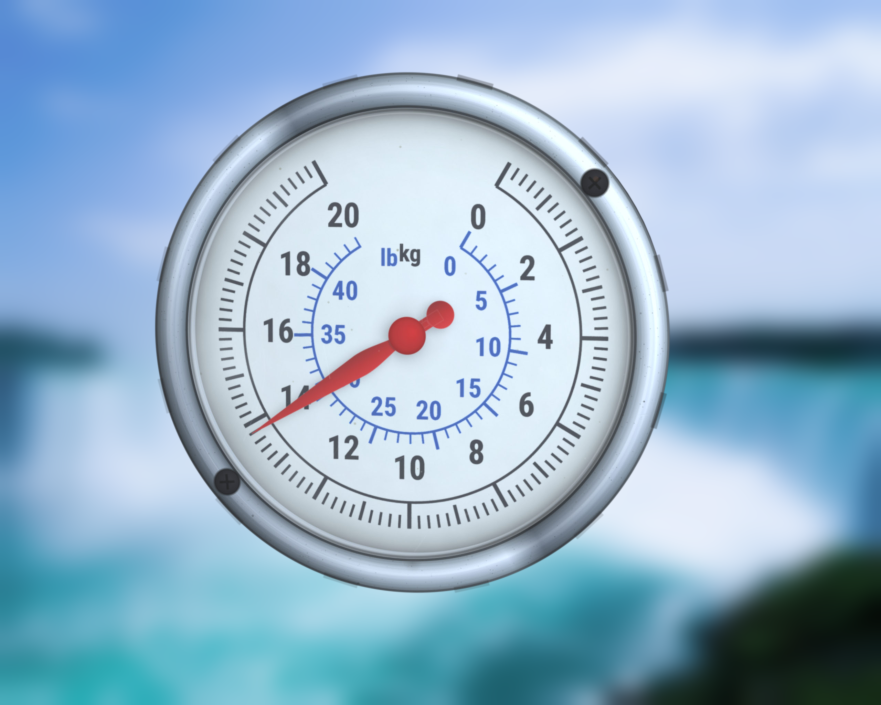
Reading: **13.8** kg
